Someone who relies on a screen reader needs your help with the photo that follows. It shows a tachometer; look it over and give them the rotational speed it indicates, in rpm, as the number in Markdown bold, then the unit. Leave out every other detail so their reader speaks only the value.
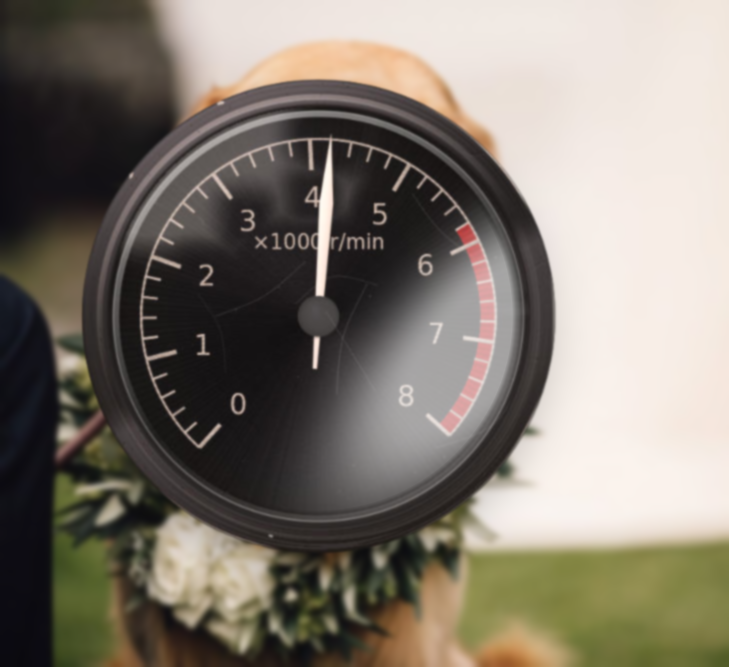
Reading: **4200** rpm
